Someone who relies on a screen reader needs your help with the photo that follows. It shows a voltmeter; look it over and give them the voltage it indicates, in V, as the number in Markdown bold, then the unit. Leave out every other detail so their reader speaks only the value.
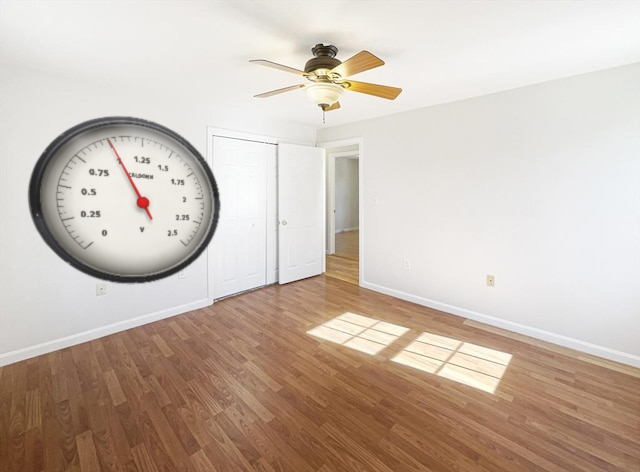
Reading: **1** V
